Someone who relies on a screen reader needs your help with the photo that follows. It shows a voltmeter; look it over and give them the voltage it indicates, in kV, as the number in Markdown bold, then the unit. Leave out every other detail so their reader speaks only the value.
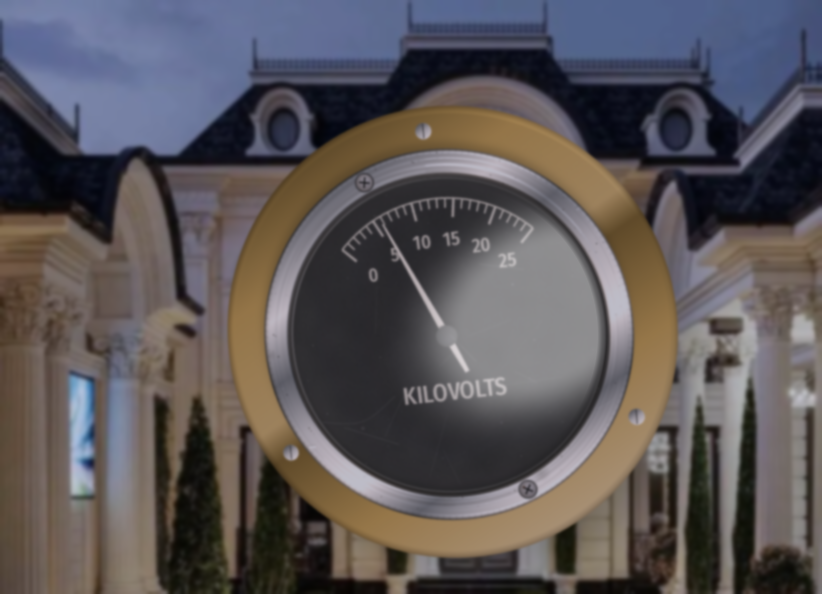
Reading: **6** kV
